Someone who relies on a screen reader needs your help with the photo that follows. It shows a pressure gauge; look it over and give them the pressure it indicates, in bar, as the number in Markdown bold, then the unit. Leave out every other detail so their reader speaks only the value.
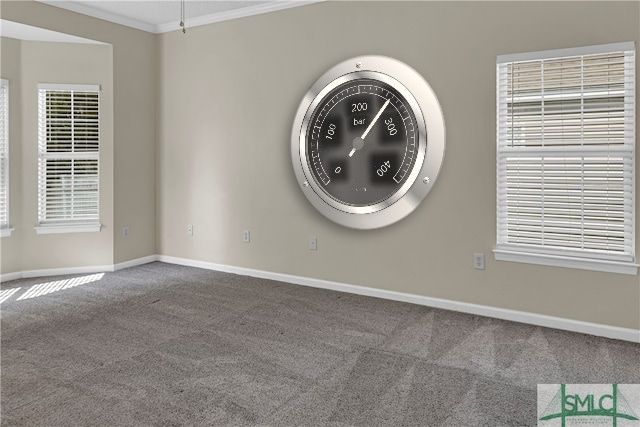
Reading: **260** bar
